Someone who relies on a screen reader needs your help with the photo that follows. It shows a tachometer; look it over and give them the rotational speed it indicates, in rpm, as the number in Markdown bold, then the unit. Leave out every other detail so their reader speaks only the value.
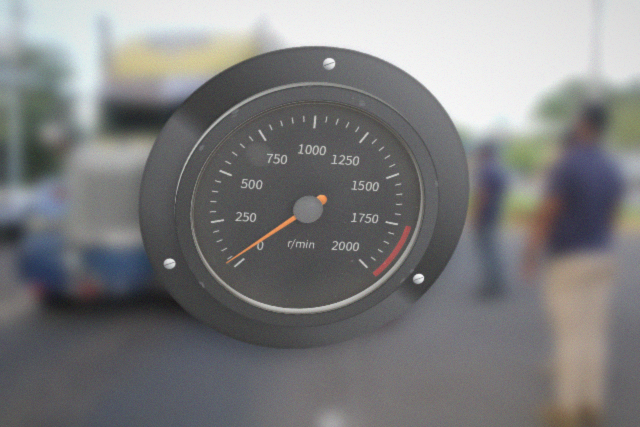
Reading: **50** rpm
